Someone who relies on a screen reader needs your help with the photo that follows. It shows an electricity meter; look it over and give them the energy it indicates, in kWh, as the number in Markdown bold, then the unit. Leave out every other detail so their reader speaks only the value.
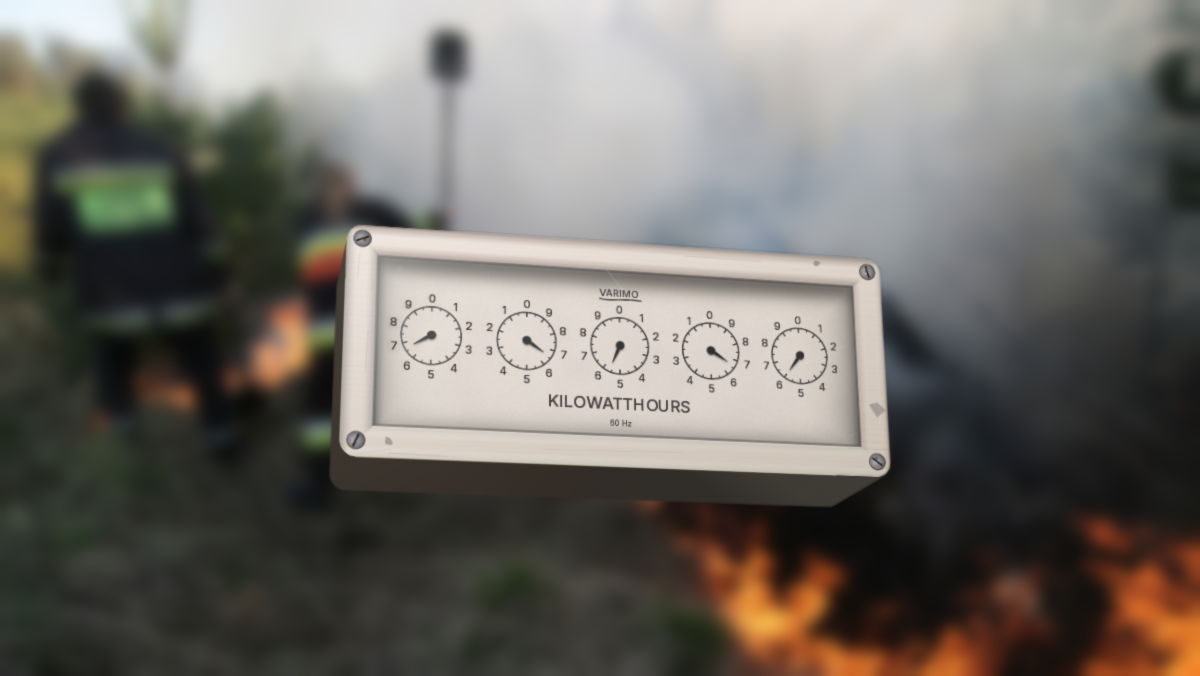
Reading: **66566** kWh
